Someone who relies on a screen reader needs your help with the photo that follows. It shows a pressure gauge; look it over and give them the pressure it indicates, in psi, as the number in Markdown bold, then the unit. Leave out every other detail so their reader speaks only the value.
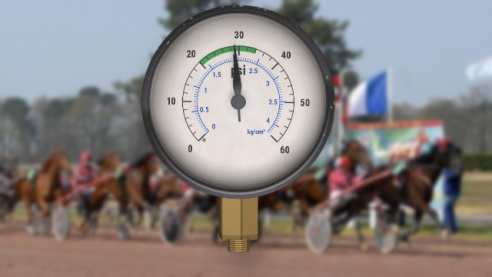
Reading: **29** psi
